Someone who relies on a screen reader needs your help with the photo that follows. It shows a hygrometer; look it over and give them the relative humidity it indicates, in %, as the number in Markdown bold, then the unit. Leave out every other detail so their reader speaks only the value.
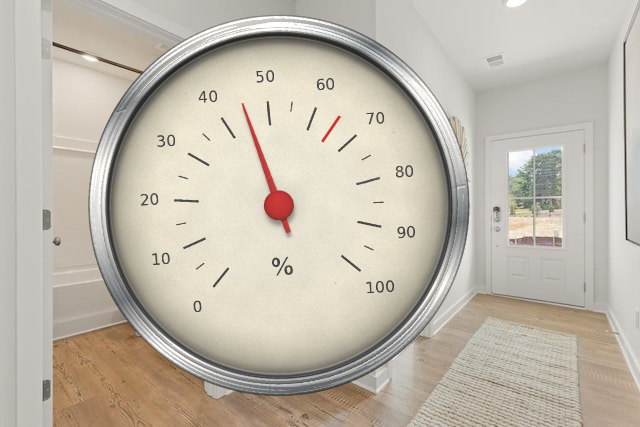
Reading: **45** %
